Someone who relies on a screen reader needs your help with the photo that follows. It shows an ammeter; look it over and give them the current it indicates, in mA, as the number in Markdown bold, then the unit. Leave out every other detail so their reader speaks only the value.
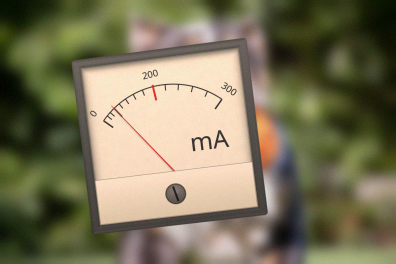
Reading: **100** mA
